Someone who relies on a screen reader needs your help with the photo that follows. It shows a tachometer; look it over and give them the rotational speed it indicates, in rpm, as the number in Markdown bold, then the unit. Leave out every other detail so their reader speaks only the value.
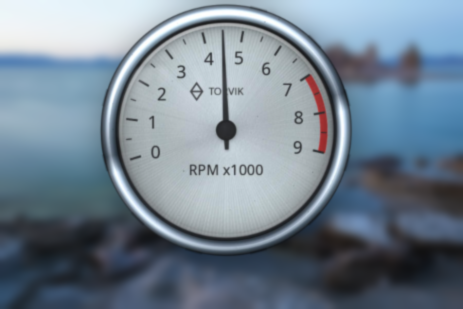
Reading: **4500** rpm
